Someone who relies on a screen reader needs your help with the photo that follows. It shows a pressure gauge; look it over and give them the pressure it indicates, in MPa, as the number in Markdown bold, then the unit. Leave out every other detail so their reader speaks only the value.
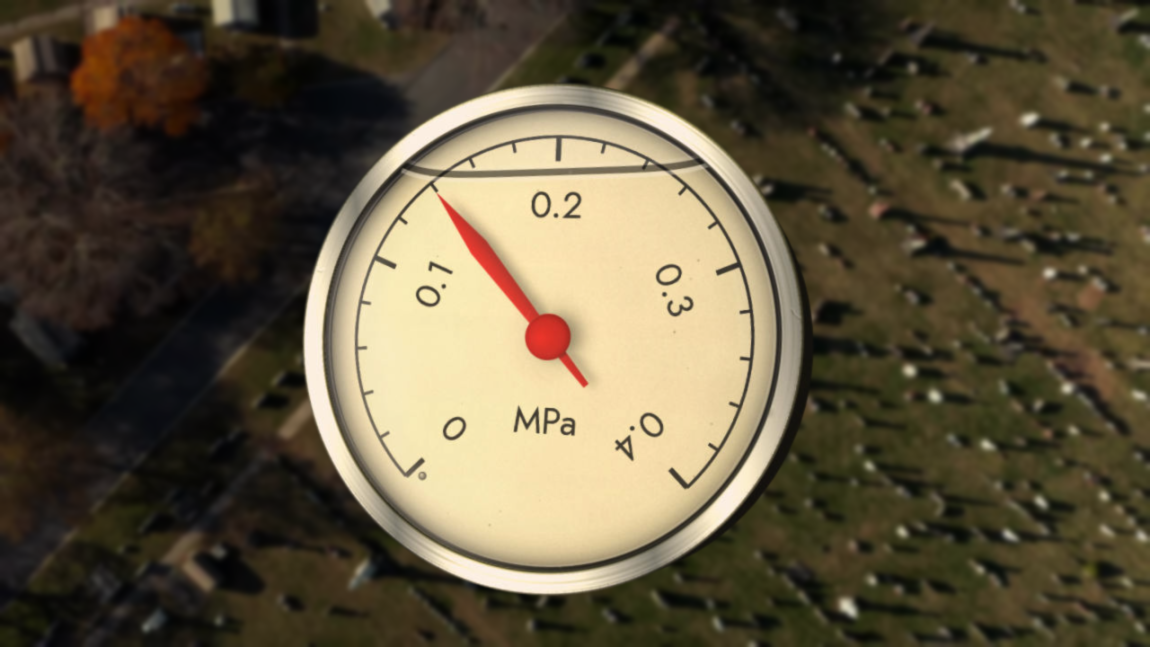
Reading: **0.14** MPa
